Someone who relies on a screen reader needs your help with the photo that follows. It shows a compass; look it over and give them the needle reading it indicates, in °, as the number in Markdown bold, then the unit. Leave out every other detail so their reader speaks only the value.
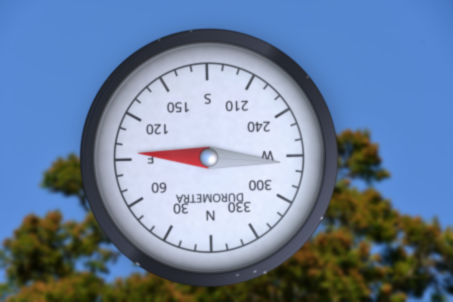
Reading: **95** °
